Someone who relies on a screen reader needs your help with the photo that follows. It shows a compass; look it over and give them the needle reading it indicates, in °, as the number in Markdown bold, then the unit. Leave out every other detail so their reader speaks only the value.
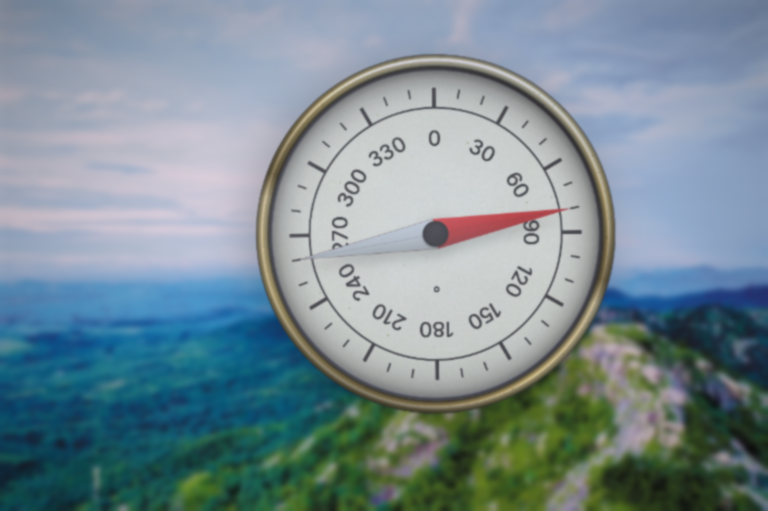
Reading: **80** °
